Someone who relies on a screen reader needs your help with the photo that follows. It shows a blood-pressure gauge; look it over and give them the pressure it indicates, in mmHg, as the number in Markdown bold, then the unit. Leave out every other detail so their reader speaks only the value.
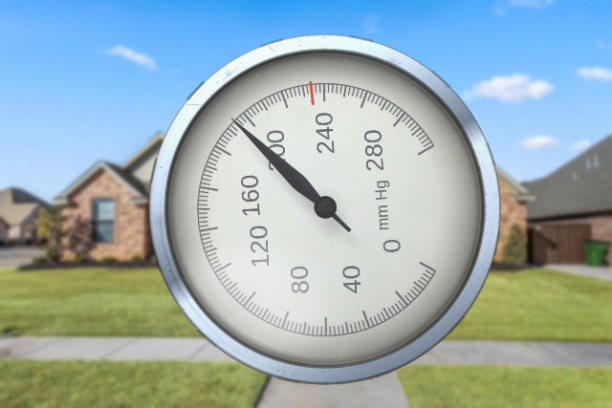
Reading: **194** mmHg
